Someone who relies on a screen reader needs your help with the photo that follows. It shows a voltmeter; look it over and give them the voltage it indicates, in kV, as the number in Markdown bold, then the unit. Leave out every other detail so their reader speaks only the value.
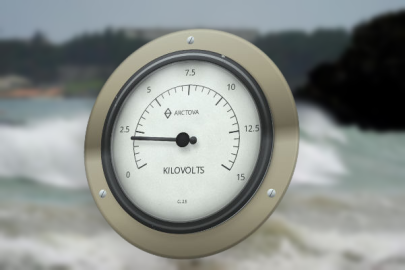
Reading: **2** kV
